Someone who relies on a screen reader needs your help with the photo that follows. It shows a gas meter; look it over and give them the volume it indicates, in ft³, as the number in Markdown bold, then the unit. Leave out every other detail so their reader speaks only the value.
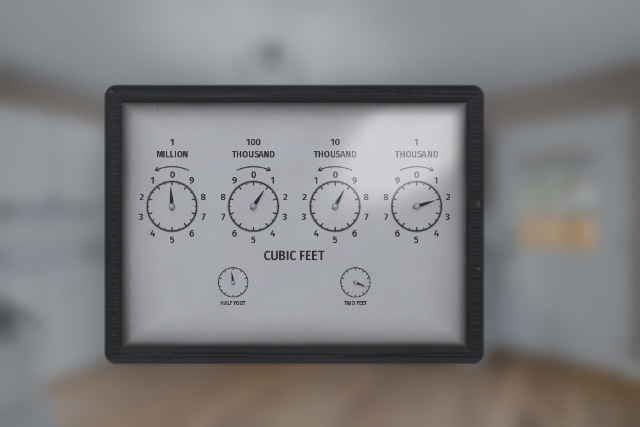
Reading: **9200** ft³
